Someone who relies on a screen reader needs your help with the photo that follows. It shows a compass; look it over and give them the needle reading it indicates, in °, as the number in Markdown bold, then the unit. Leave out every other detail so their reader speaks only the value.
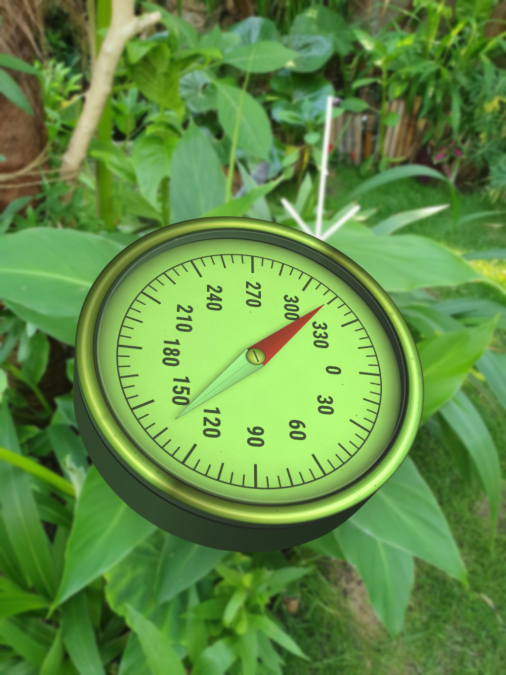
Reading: **315** °
